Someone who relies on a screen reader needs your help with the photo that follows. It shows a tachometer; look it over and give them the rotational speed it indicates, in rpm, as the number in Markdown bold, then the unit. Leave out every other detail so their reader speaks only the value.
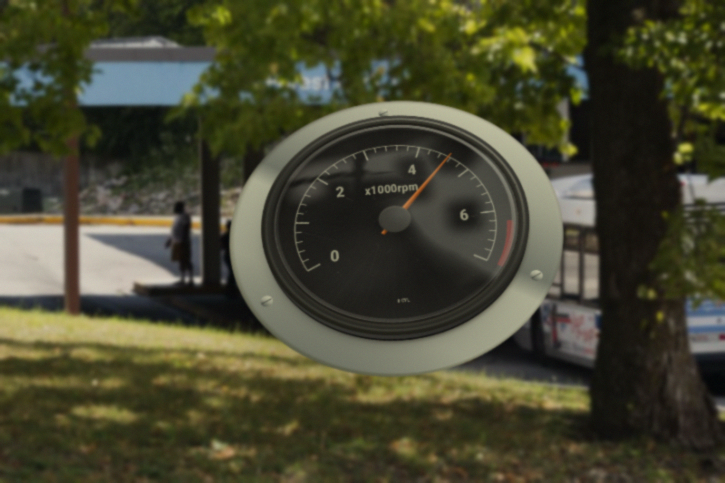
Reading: **4600** rpm
